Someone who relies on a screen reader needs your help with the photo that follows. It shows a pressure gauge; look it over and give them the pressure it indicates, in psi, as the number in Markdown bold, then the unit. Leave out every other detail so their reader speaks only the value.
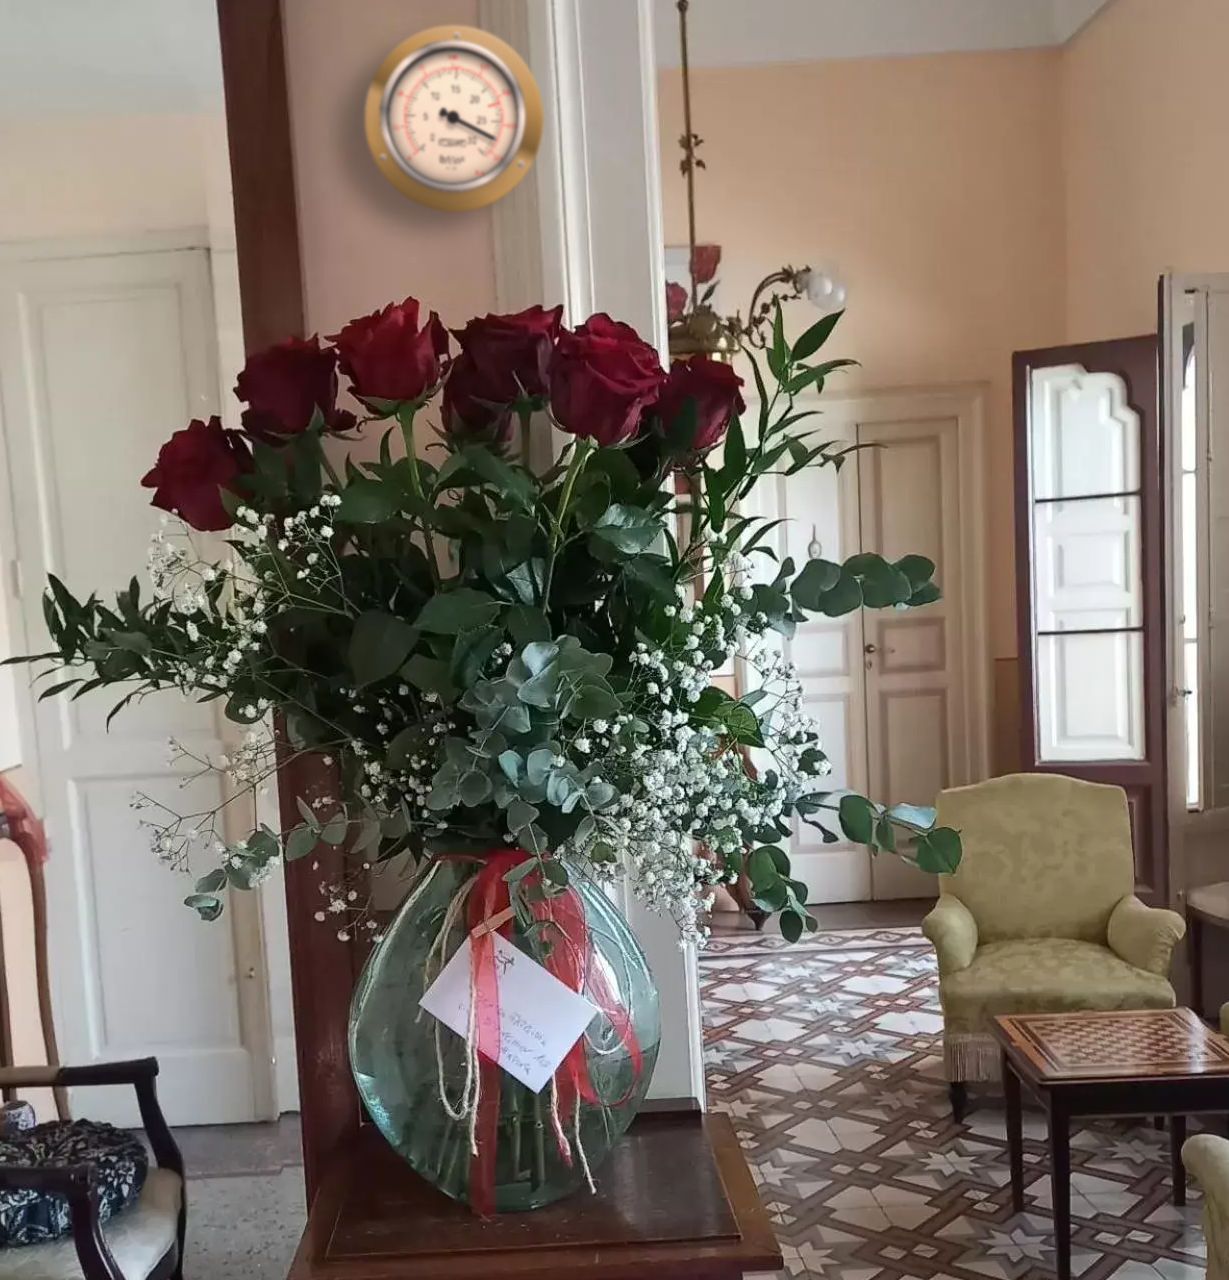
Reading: **27.5** psi
